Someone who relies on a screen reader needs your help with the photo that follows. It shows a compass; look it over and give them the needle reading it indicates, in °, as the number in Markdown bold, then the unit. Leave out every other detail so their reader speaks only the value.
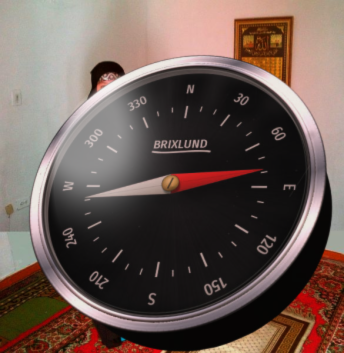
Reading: **80** °
